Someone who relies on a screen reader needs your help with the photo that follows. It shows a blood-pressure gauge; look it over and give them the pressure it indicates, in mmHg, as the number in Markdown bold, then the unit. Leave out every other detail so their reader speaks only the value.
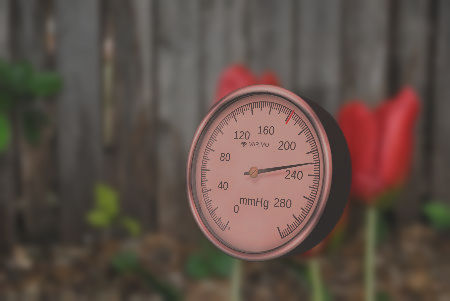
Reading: **230** mmHg
